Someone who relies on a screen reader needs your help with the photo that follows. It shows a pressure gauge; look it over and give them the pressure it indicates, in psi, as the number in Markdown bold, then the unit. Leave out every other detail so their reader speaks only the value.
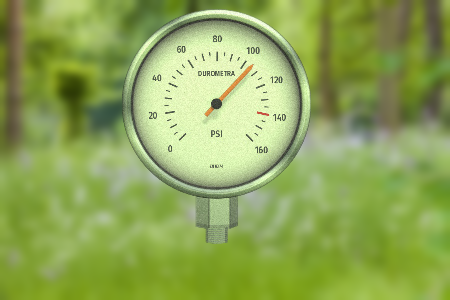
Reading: **105** psi
